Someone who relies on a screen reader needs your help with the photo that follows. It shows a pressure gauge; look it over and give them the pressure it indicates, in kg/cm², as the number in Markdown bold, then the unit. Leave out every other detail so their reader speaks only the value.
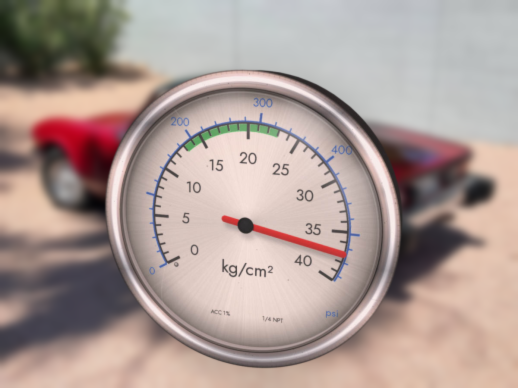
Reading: **37** kg/cm²
